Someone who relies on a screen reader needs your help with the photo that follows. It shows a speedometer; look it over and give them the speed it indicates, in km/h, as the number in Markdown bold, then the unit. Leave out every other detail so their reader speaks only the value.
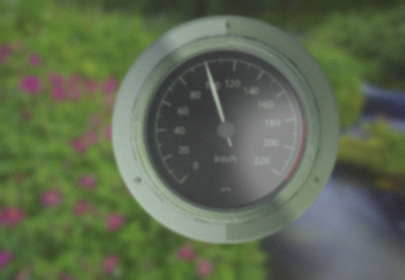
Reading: **100** km/h
